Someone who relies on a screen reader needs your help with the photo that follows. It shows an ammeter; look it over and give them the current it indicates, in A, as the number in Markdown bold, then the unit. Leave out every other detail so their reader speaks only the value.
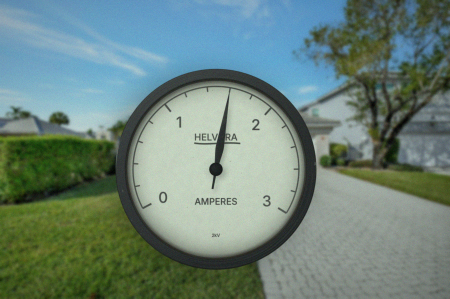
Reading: **1.6** A
